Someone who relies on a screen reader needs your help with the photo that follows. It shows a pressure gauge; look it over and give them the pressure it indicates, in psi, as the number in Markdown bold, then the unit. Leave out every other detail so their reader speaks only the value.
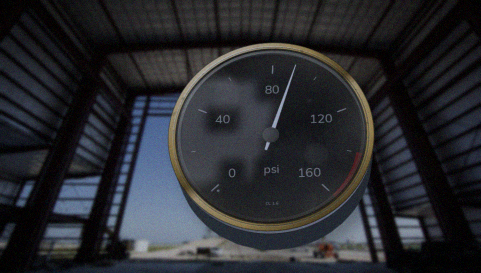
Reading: **90** psi
